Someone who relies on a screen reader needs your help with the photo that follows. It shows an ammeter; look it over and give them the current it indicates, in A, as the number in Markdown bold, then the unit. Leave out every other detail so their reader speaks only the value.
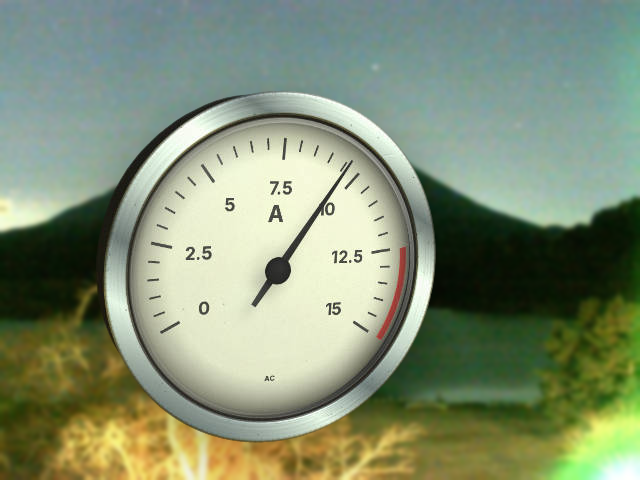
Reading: **9.5** A
